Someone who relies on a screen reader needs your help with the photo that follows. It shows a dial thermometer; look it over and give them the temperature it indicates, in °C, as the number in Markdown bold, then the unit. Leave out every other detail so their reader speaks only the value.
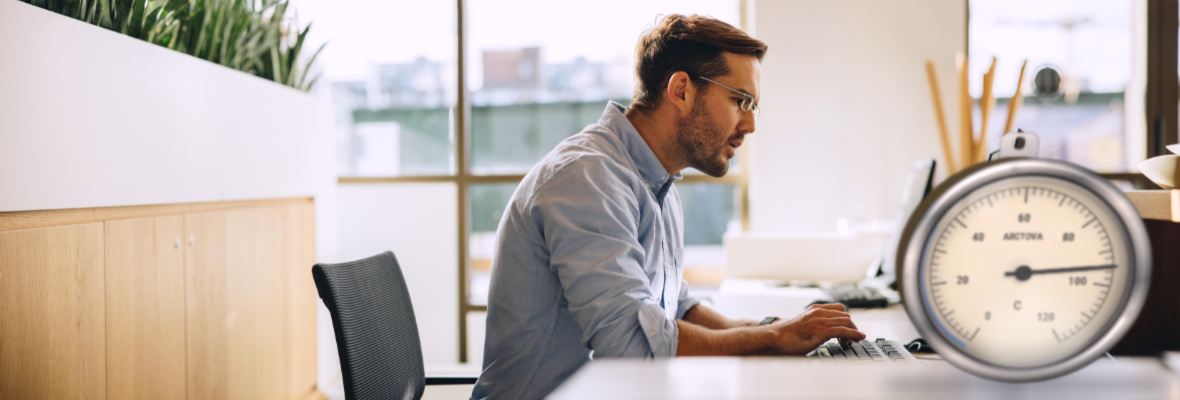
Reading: **94** °C
